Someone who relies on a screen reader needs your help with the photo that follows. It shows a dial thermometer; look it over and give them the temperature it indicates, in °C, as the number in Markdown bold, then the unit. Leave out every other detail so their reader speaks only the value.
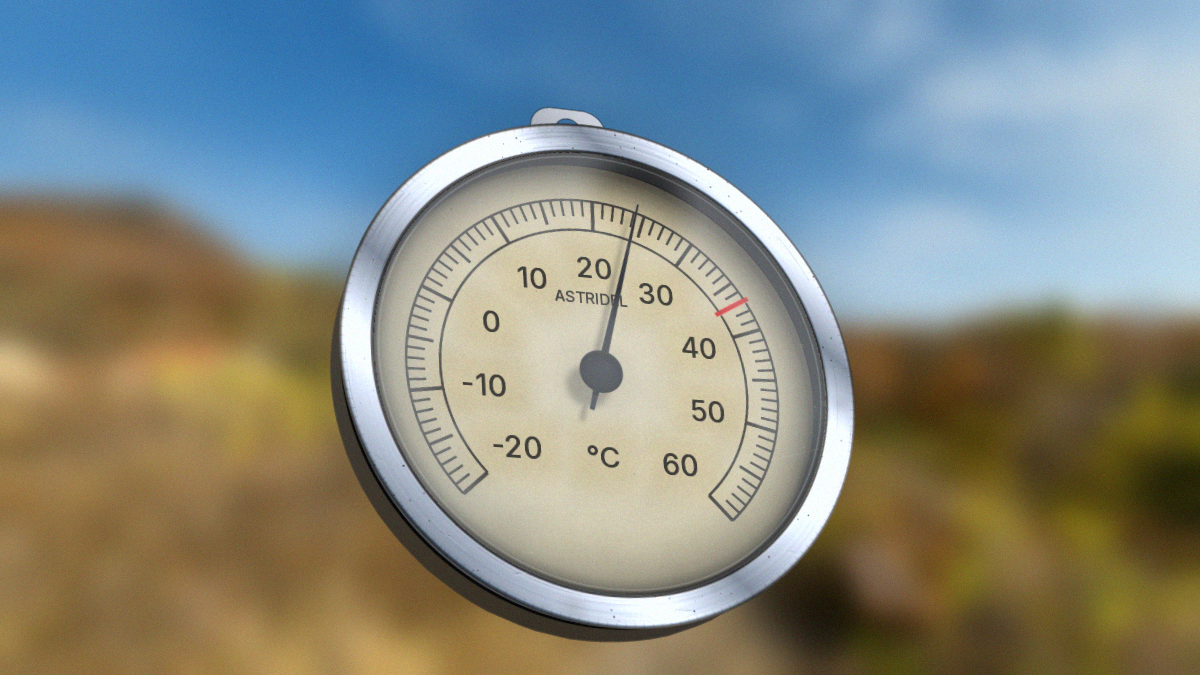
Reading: **24** °C
